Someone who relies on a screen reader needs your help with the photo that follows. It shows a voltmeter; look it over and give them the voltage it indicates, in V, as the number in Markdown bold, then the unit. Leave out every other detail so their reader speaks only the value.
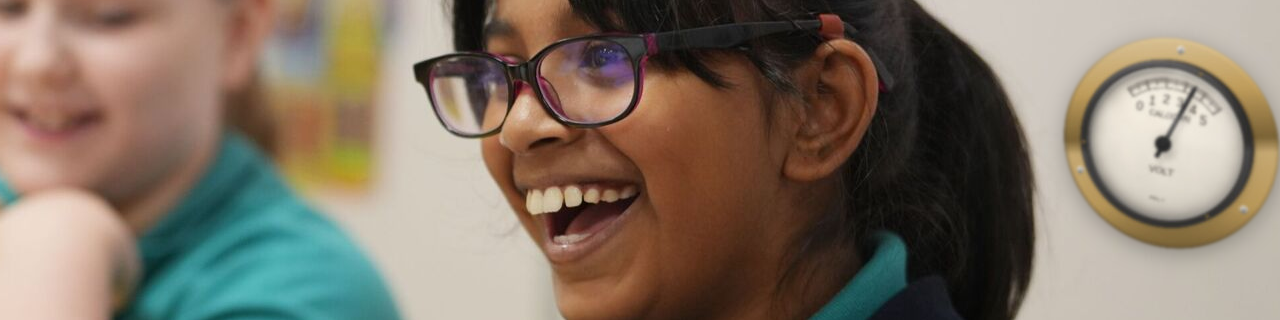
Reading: **3.5** V
